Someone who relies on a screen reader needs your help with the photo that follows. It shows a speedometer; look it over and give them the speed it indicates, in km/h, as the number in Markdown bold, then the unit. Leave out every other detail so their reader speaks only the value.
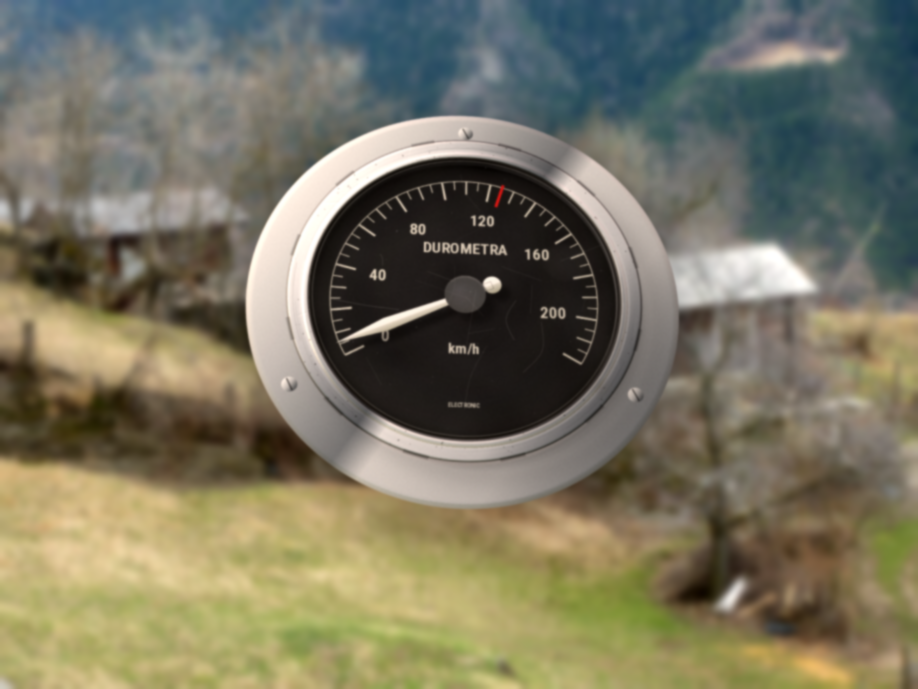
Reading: **5** km/h
